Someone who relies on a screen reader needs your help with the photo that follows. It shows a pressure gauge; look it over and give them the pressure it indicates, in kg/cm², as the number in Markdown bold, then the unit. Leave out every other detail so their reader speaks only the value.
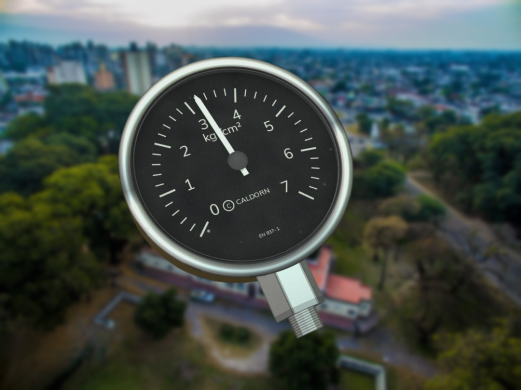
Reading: **3.2** kg/cm²
